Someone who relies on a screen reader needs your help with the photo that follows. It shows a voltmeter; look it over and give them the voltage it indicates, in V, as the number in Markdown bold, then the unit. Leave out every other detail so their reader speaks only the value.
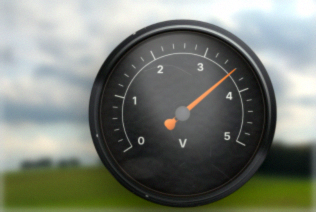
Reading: **3.6** V
